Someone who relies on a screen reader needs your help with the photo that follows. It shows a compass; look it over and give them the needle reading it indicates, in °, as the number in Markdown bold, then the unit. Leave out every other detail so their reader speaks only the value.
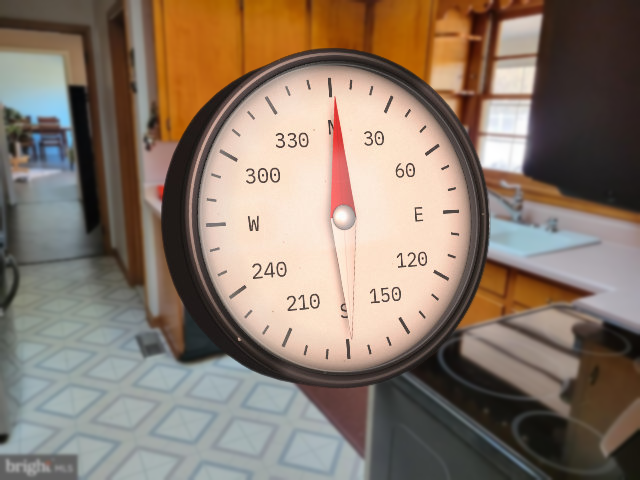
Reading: **0** °
